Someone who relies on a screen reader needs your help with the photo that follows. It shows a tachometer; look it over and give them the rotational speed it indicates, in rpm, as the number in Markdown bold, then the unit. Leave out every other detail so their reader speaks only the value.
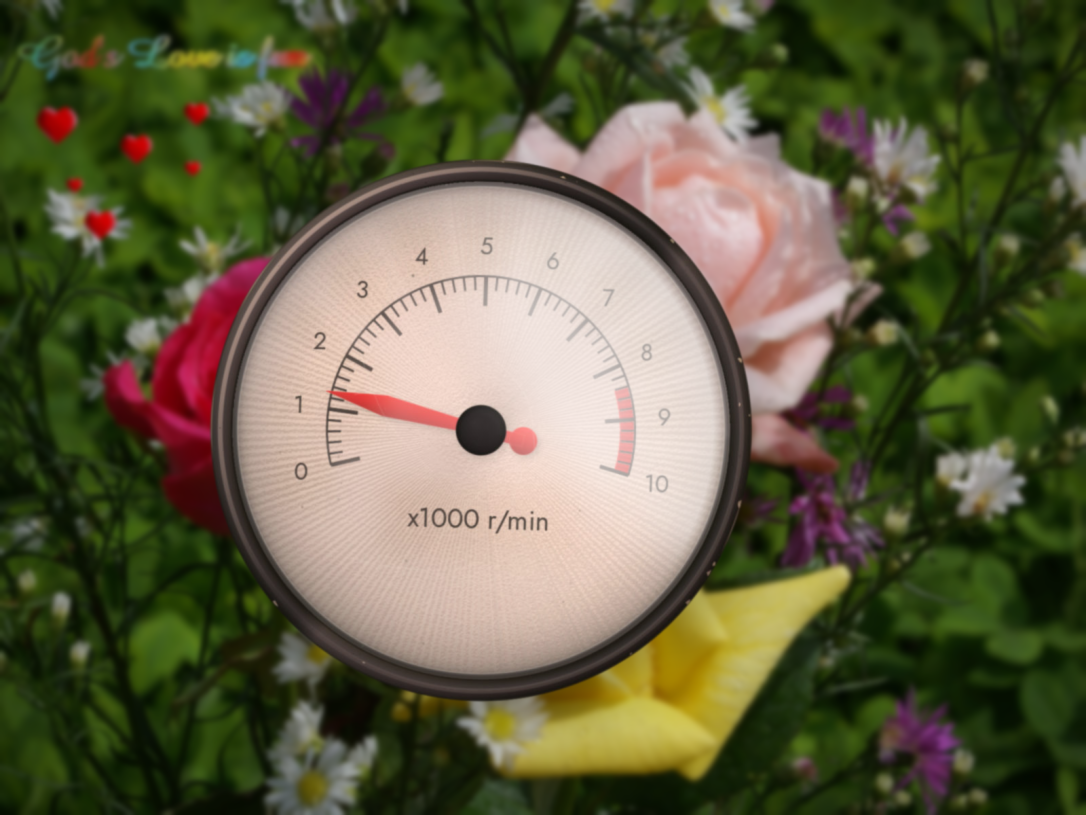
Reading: **1300** rpm
